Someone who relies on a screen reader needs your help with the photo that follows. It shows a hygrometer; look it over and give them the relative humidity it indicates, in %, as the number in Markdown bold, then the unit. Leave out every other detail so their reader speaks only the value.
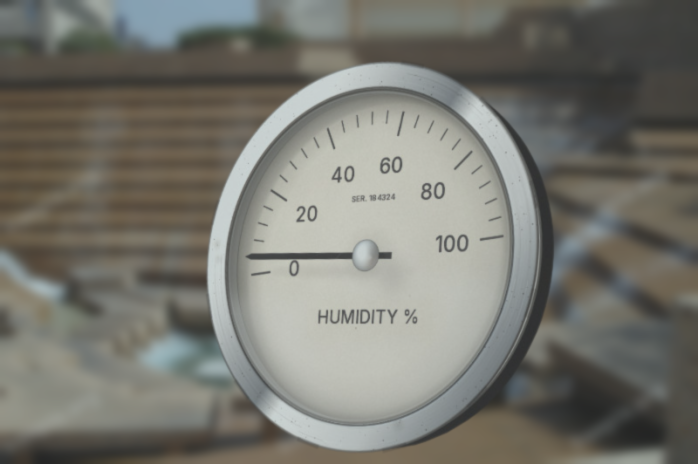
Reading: **4** %
